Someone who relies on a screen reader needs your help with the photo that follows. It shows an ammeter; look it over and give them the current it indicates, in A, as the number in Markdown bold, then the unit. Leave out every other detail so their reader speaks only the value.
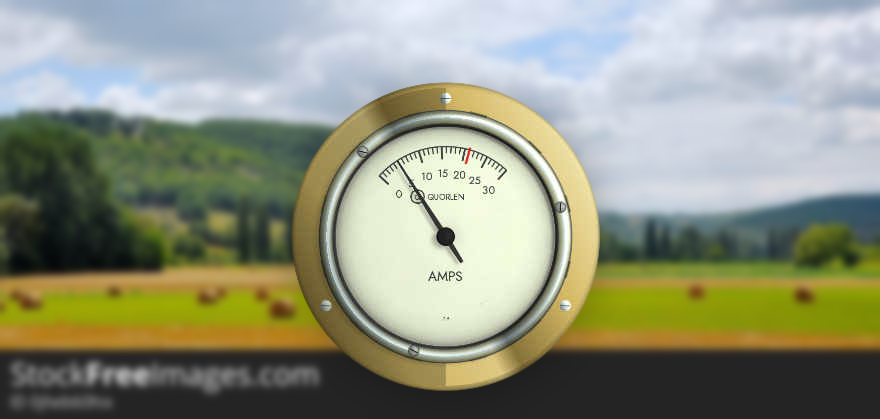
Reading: **5** A
